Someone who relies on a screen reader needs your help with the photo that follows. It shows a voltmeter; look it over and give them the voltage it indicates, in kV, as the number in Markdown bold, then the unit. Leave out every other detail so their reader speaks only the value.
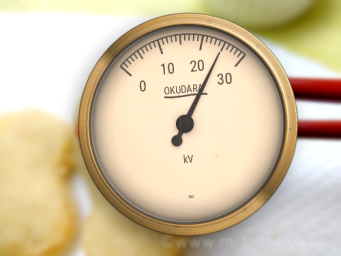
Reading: **25** kV
